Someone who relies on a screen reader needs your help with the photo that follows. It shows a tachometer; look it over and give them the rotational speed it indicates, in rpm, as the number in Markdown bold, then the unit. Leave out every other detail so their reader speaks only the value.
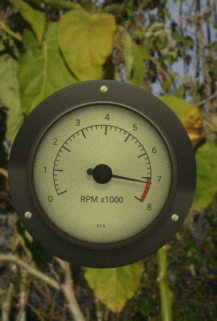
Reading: **7200** rpm
